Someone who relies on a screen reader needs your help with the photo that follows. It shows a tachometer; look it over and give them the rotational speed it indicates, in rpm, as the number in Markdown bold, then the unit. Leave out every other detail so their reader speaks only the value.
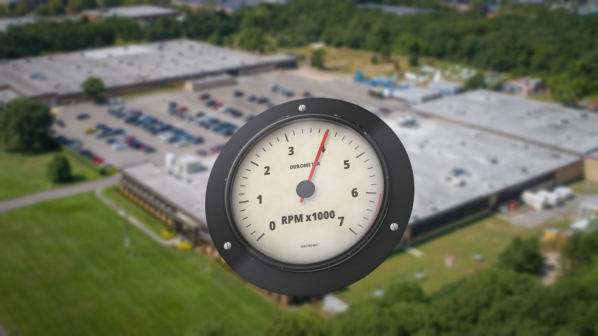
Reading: **4000** rpm
